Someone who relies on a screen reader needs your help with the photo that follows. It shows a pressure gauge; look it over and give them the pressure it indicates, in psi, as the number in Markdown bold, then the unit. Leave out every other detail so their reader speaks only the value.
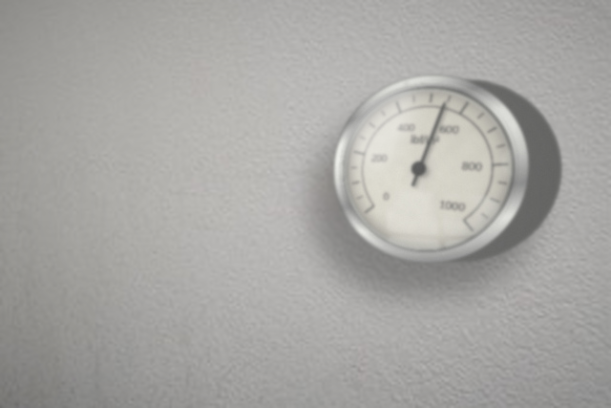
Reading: **550** psi
